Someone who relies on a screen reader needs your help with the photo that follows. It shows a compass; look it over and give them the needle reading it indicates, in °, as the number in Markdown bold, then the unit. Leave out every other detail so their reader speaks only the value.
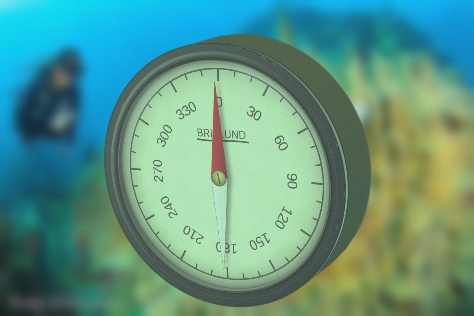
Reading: **0** °
